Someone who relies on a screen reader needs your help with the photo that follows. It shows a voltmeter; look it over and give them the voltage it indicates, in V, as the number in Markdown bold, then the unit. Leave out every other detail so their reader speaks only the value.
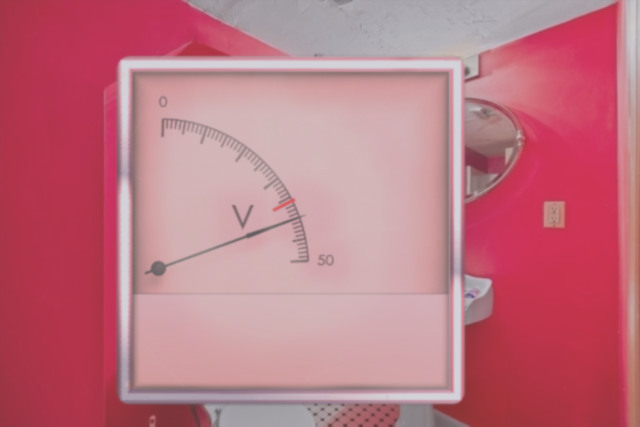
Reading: **40** V
